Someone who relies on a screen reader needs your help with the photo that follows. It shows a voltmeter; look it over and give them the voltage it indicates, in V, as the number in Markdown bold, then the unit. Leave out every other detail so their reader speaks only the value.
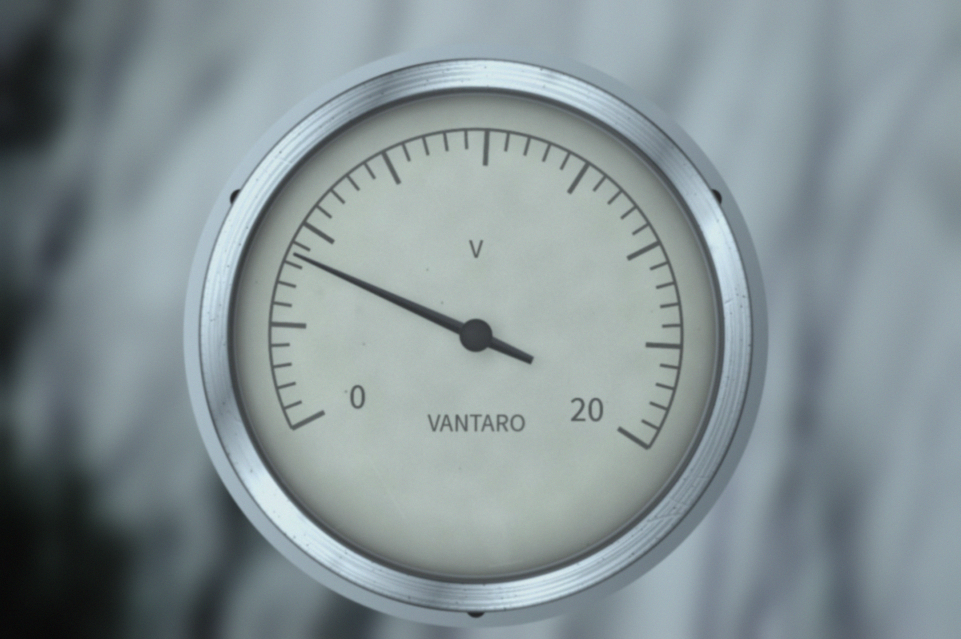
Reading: **4.25** V
